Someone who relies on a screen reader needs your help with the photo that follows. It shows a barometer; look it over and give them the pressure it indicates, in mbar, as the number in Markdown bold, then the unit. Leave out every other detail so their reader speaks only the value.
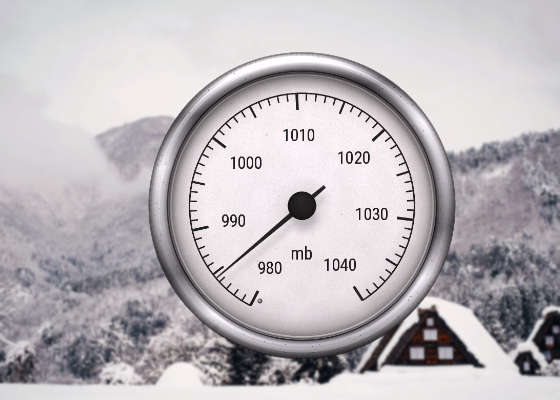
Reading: **984.5** mbar
